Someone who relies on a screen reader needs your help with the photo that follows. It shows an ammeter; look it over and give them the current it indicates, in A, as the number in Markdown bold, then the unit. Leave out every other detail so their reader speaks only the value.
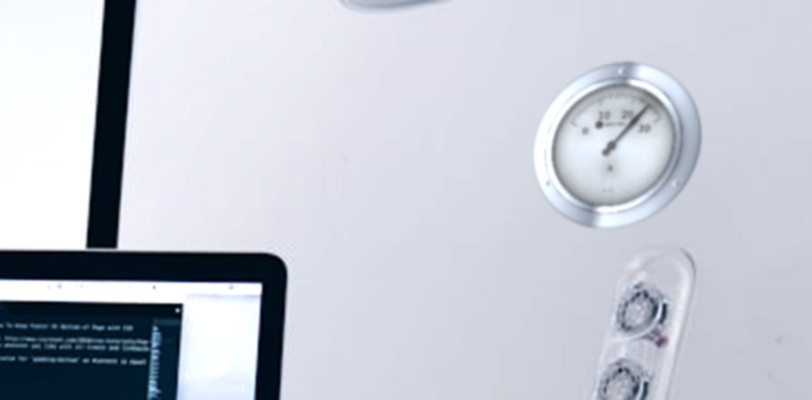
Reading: **25** A
